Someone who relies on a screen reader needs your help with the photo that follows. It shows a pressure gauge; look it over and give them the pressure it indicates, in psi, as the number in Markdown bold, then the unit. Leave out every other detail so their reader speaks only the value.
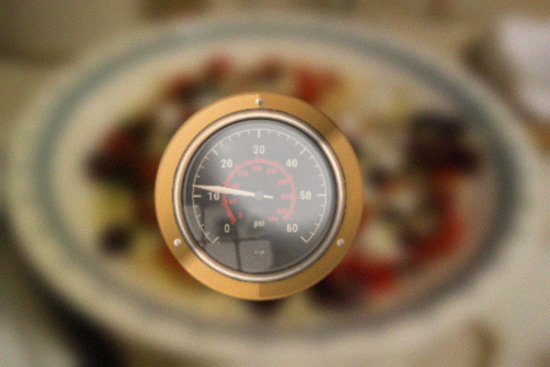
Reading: **12** psi
